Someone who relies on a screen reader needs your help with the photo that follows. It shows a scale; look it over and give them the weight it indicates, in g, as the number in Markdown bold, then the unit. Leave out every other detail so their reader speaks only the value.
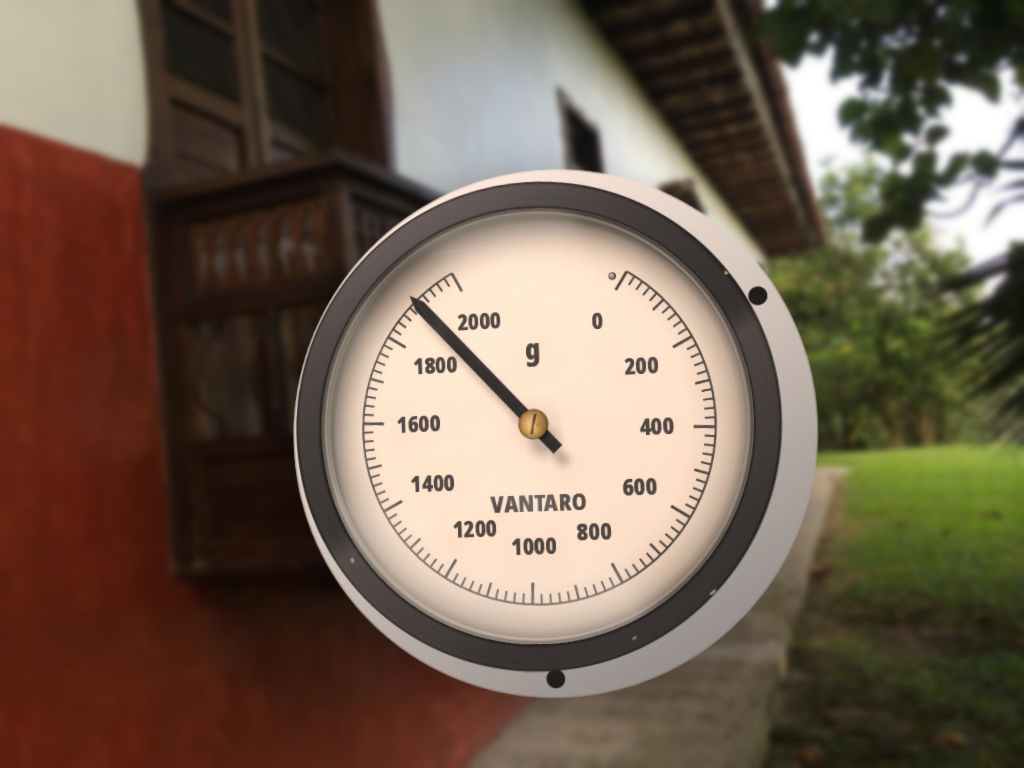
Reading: **1900** g
